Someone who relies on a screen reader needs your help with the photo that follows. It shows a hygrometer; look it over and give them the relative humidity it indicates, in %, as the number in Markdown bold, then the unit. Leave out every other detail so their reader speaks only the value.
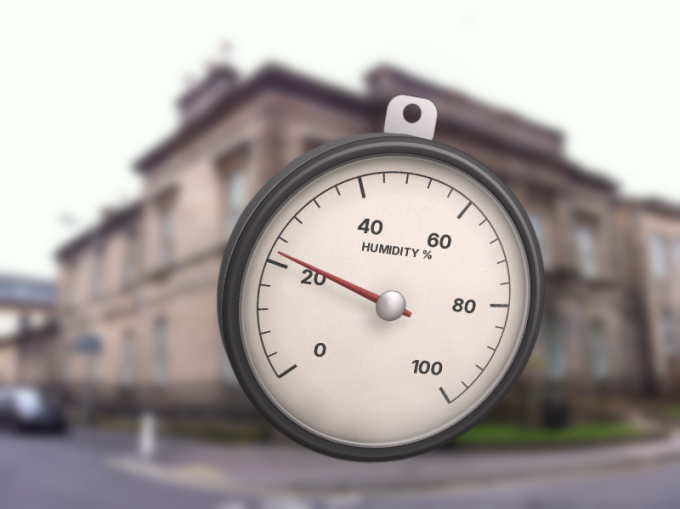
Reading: **22** %
